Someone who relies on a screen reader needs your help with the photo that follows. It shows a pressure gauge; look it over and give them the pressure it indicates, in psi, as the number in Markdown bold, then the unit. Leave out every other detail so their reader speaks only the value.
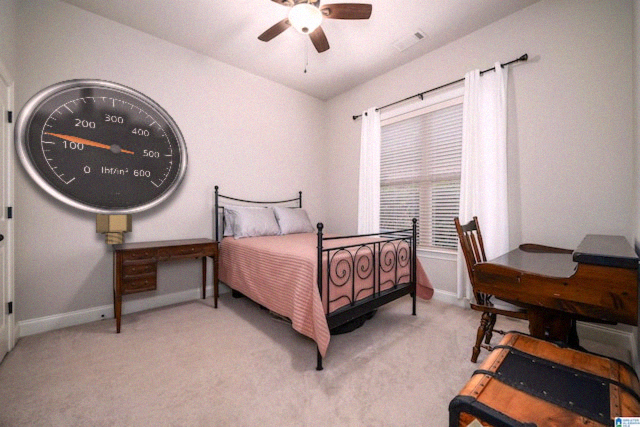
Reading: **120** psi
